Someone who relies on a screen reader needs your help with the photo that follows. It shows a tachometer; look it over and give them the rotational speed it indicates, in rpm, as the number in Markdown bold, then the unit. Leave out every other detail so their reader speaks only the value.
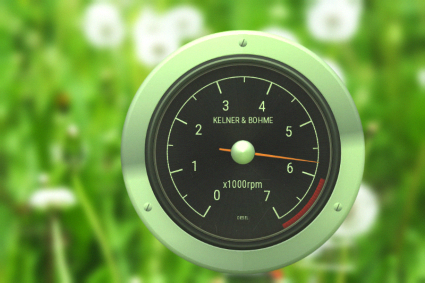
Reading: **5750** rpm
